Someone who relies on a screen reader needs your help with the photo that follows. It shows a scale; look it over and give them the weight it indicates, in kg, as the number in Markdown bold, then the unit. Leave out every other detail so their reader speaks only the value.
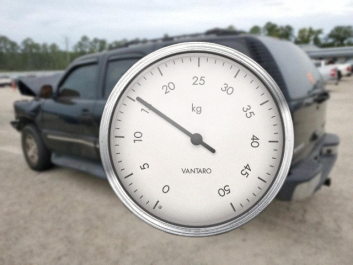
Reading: **15.5** kg
